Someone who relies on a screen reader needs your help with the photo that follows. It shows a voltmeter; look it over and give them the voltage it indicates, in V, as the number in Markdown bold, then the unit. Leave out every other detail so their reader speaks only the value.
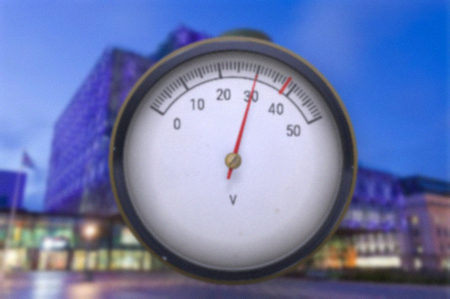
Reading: **30** V
